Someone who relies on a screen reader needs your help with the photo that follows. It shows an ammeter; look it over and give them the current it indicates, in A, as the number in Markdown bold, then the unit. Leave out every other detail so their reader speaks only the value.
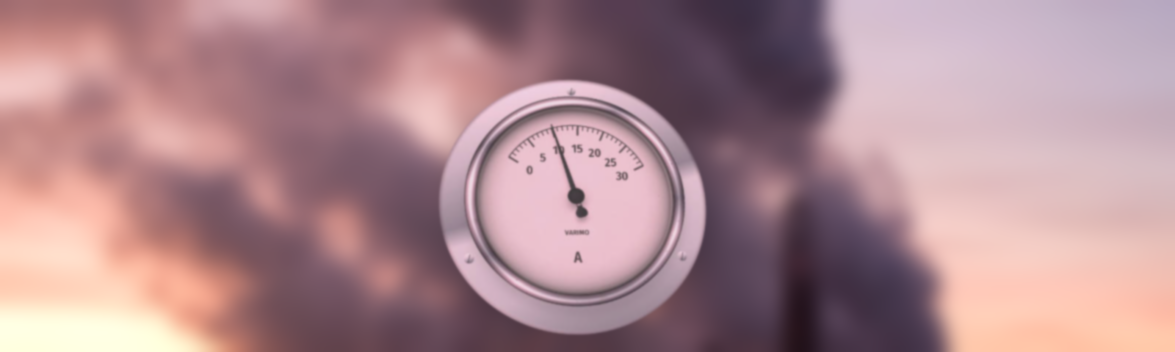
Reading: **10** A
